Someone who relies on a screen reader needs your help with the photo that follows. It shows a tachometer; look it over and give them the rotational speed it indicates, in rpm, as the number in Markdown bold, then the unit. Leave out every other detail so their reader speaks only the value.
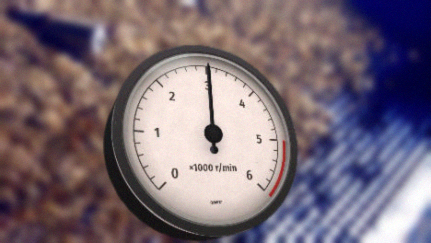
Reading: **3000** rpm
